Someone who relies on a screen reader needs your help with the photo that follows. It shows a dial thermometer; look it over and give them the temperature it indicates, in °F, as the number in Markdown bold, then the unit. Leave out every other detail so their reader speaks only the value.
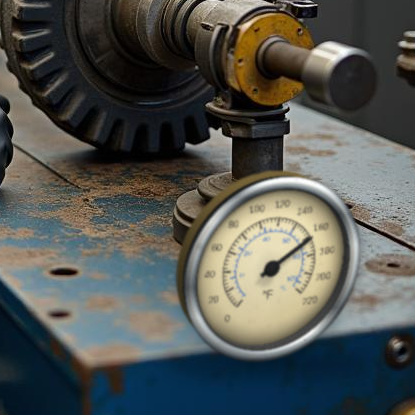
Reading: **160** °F
